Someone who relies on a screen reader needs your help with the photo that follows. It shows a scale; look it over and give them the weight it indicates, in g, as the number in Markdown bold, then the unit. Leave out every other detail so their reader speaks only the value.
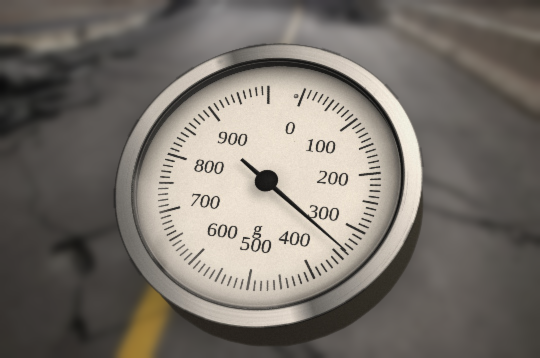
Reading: **340** g
